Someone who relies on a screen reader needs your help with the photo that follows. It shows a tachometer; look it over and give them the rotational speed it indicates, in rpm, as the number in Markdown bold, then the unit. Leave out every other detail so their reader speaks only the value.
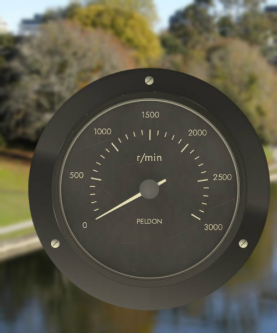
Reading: **0** rpm
